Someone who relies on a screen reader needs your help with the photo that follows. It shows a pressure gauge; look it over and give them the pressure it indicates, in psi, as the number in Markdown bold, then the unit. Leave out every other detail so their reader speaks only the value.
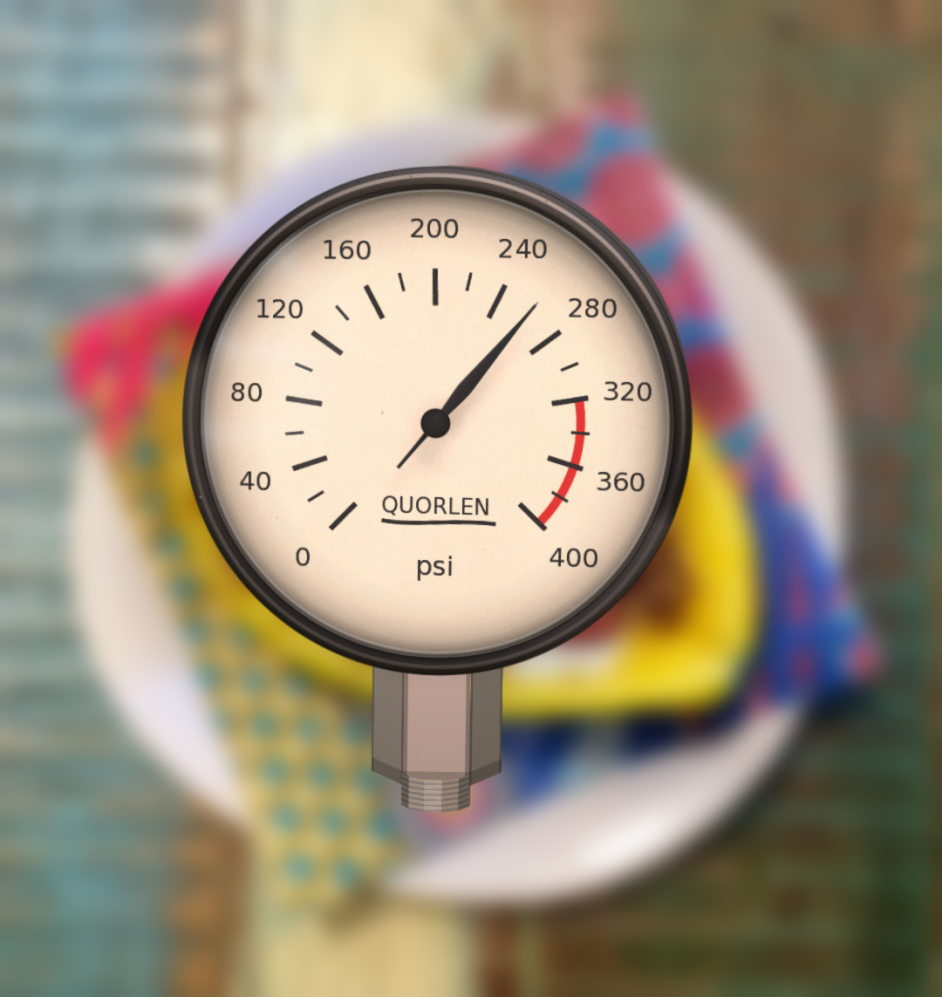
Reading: **260** psi
